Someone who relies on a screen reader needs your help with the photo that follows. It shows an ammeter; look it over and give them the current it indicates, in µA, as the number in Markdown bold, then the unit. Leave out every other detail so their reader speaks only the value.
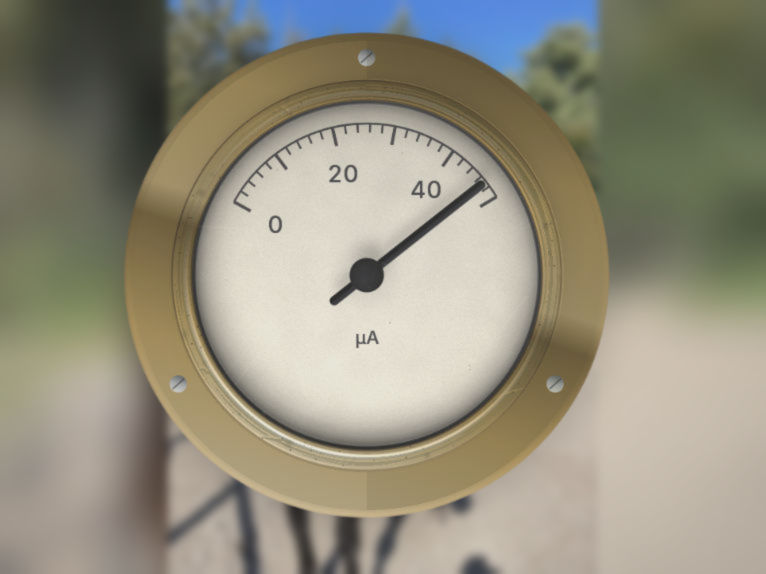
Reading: **47** µA
